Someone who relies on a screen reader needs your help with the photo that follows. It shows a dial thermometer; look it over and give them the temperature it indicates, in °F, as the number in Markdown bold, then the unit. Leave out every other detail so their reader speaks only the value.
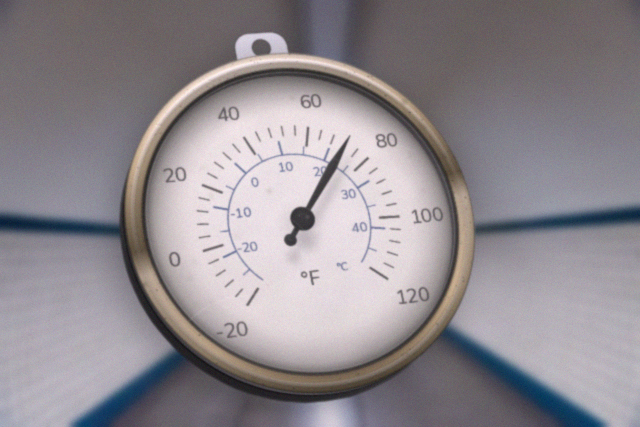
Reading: **72** °F
